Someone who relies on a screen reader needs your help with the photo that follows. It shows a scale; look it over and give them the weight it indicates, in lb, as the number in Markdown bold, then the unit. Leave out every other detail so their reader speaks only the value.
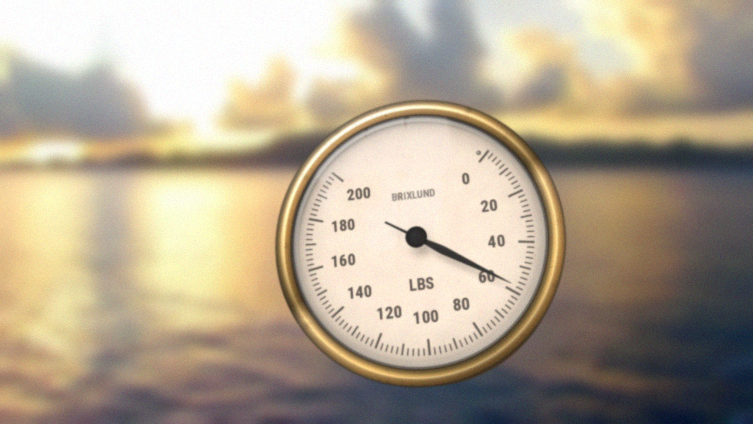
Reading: **58** lb
